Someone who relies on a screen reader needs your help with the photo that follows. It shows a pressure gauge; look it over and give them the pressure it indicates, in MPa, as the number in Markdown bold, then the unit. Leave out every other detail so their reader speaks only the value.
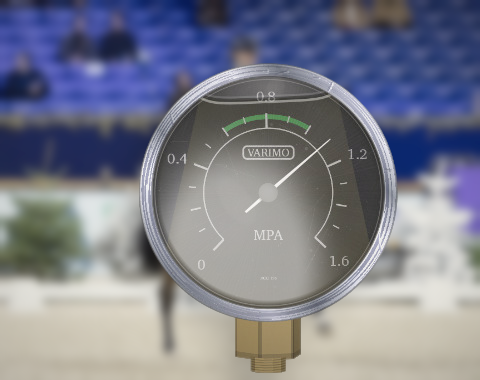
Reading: **1.1** MPa
